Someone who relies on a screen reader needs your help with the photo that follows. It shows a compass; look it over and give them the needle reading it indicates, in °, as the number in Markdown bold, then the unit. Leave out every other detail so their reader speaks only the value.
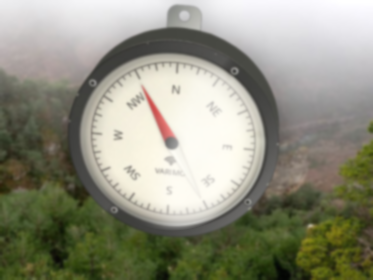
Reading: **330** °
